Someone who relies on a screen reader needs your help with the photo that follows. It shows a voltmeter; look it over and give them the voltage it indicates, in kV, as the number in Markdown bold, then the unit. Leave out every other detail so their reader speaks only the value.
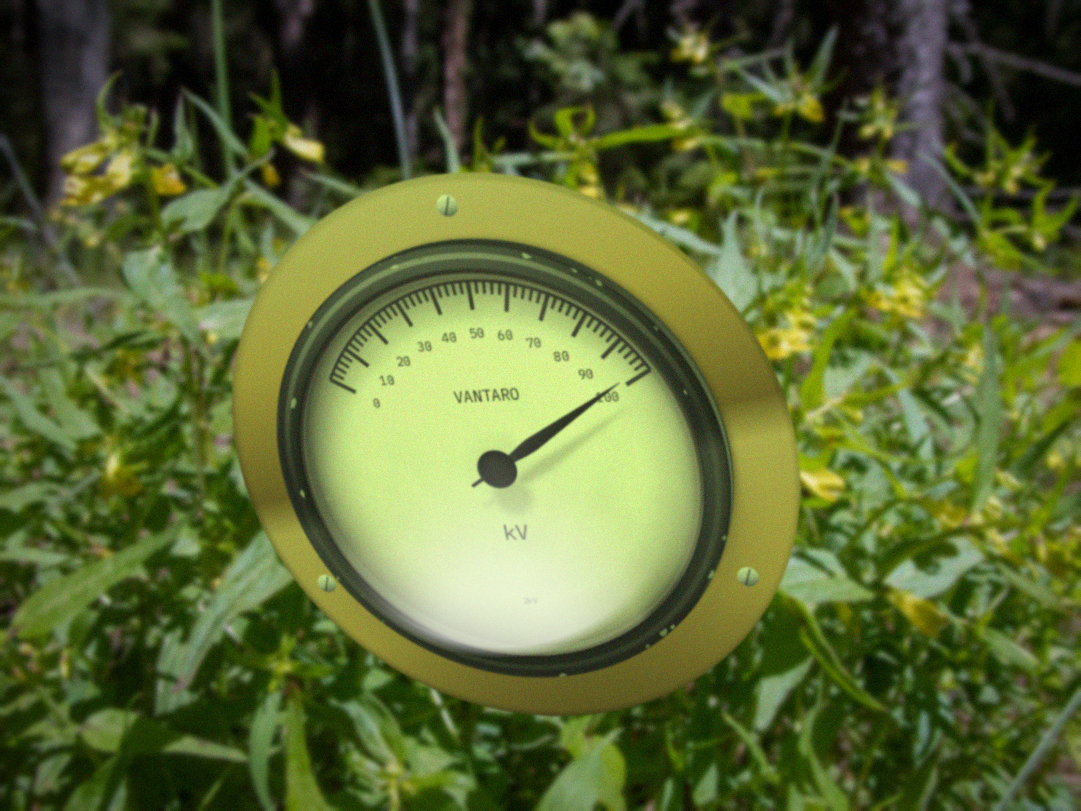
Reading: **98** kV
